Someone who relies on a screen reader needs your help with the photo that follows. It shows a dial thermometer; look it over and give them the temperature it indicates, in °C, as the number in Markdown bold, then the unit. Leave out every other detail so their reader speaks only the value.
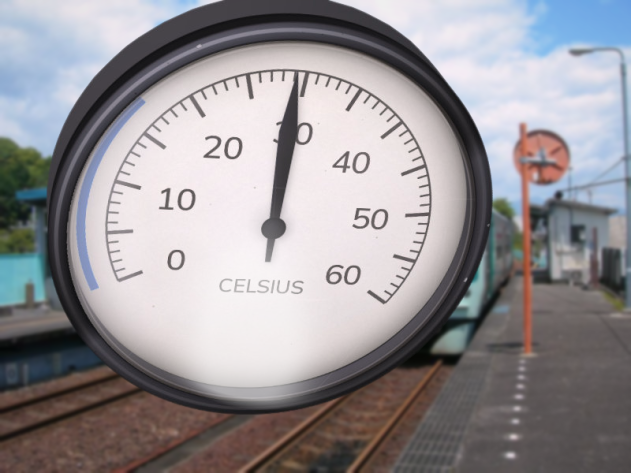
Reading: **29** °C
